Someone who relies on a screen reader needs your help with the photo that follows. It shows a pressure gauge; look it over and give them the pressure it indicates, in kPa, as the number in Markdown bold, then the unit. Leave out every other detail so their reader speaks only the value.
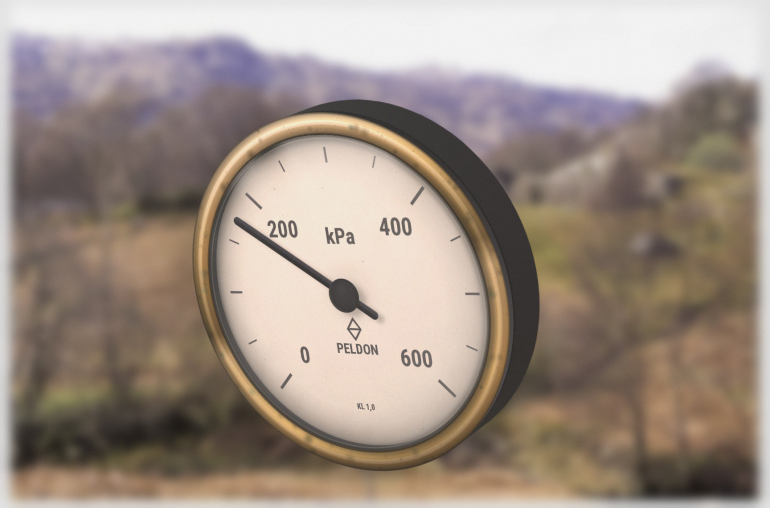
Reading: **175** kPa
